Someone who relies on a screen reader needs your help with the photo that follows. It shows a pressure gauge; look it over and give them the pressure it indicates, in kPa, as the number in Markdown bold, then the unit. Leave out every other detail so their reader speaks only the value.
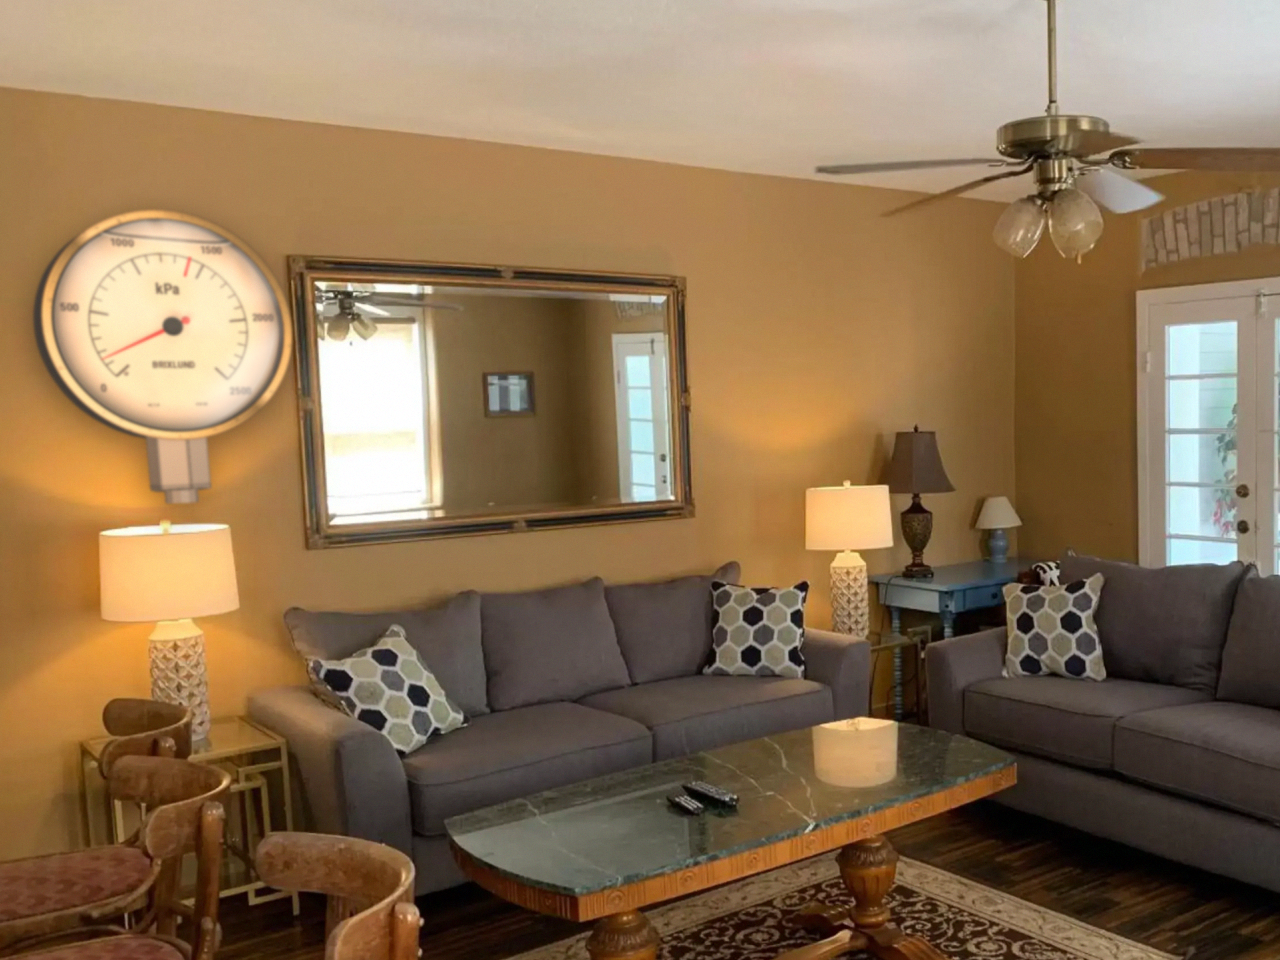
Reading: **150** kPa
